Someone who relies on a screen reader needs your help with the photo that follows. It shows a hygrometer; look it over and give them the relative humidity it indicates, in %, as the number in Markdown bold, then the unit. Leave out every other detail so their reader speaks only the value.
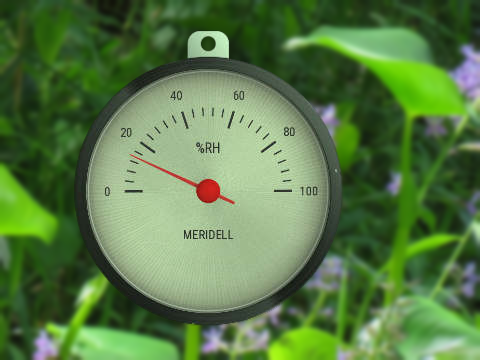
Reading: **14** %
